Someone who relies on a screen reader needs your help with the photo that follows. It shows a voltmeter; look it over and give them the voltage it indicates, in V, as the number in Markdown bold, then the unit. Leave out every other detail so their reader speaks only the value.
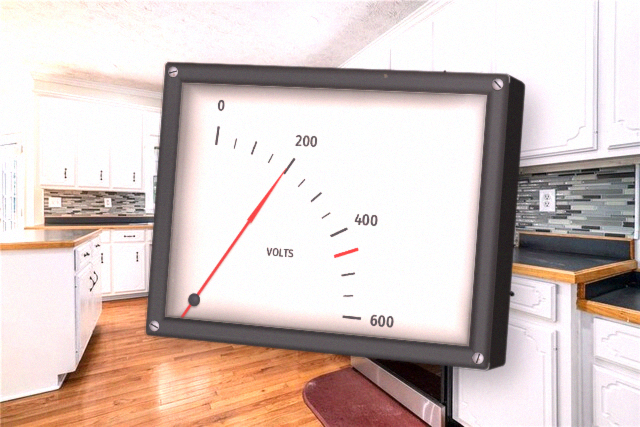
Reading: **200** V
